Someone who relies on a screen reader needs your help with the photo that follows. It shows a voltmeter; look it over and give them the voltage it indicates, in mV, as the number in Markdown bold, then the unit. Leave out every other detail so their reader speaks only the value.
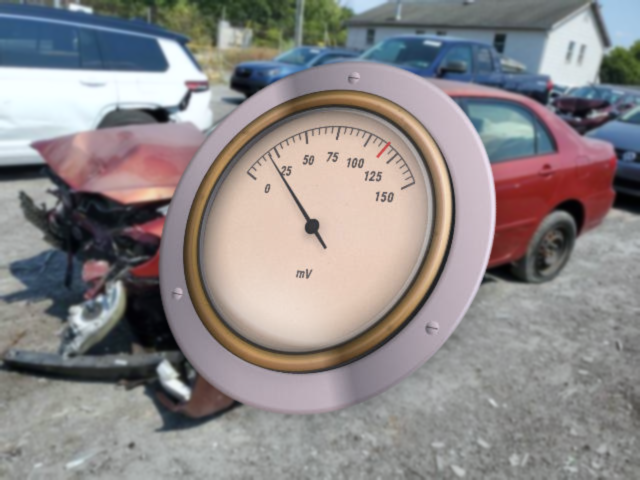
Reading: **20** mV
